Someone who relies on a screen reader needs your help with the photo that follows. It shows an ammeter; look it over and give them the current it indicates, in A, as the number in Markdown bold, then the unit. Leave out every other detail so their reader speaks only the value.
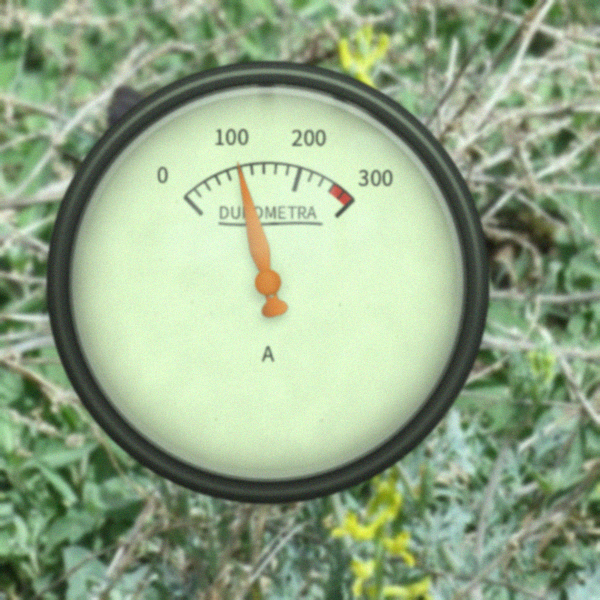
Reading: **100** A
